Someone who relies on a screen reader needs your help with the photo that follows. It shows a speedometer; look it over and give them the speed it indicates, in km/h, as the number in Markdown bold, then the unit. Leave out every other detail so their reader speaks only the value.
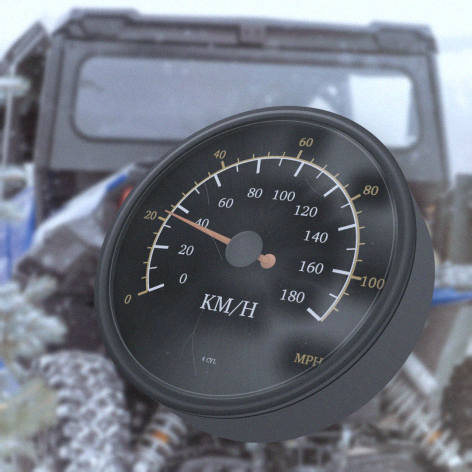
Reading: **35** km/h
